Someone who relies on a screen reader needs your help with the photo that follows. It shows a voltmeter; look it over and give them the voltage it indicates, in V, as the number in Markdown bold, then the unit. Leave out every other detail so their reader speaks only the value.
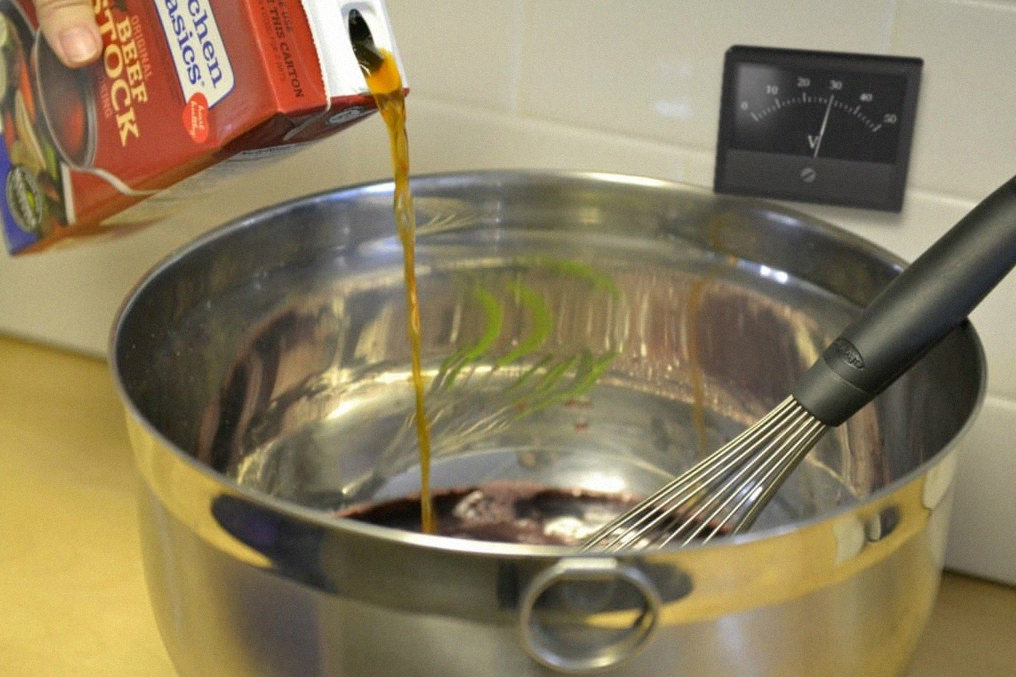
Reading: **30** V
